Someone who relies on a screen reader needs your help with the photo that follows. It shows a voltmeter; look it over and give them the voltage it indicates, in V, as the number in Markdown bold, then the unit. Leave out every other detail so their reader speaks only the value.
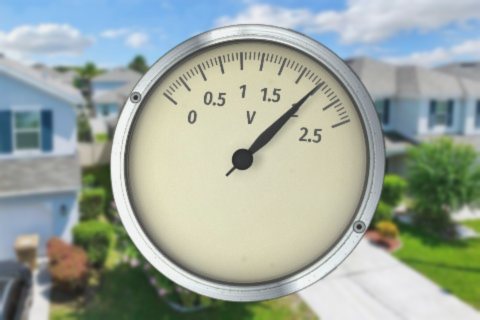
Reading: **2** V
